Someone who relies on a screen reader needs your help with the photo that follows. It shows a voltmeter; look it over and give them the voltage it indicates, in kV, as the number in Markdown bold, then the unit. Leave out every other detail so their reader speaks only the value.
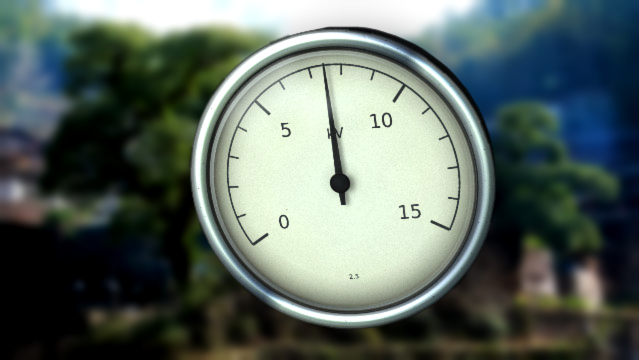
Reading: **7.5** kV
